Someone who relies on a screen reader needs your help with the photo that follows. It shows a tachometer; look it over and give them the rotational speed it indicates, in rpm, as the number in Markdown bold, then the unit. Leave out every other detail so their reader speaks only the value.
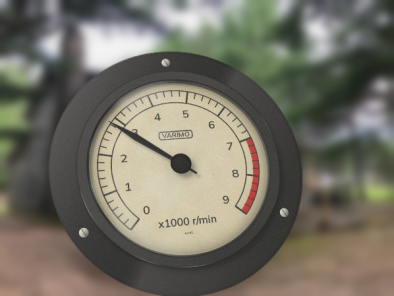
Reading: **2800** rpm
